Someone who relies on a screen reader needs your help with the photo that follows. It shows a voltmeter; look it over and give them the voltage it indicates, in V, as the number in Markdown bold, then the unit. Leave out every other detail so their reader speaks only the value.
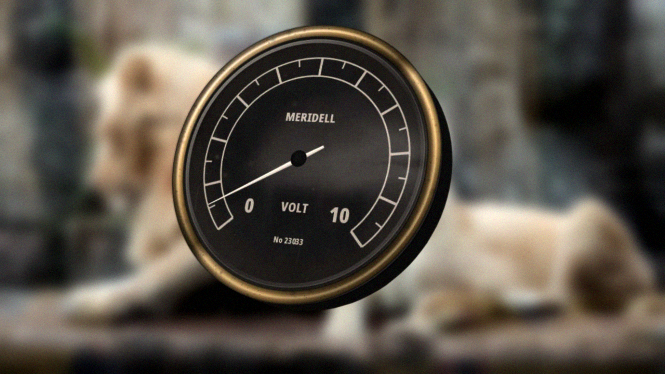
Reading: **0.5** V
